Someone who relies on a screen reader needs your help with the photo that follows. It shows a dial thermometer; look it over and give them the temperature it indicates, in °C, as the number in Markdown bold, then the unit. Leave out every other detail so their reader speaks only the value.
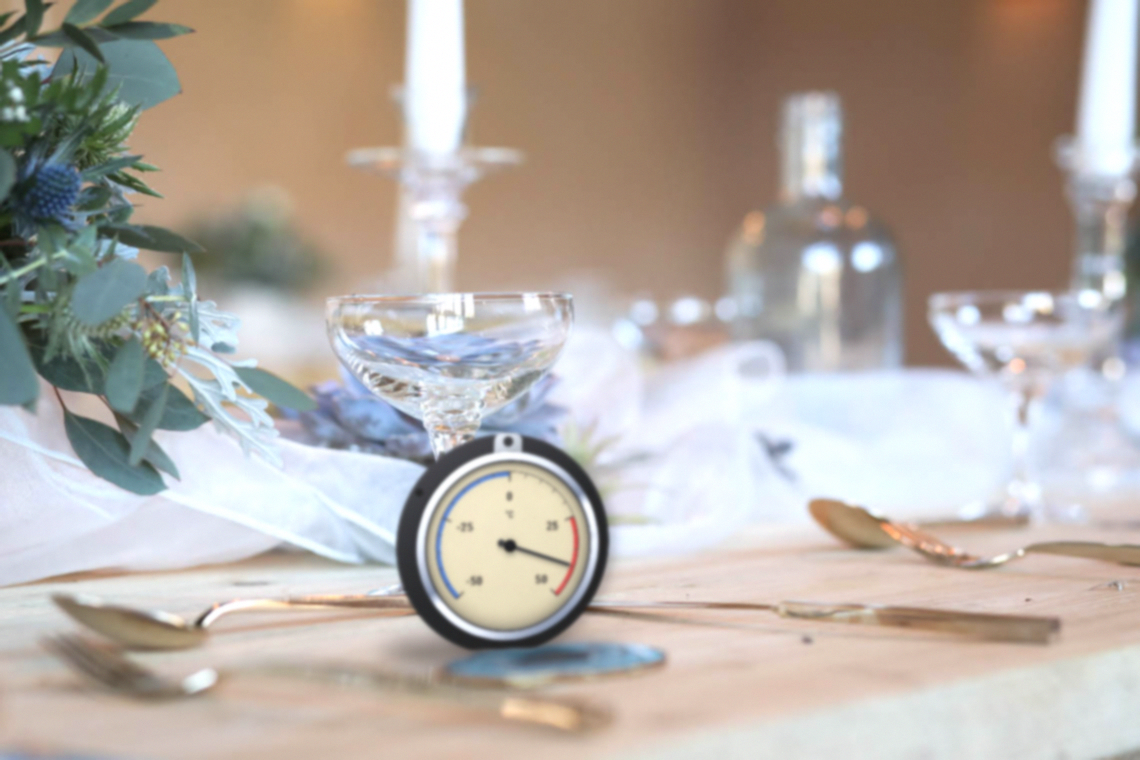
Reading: **40** °C
